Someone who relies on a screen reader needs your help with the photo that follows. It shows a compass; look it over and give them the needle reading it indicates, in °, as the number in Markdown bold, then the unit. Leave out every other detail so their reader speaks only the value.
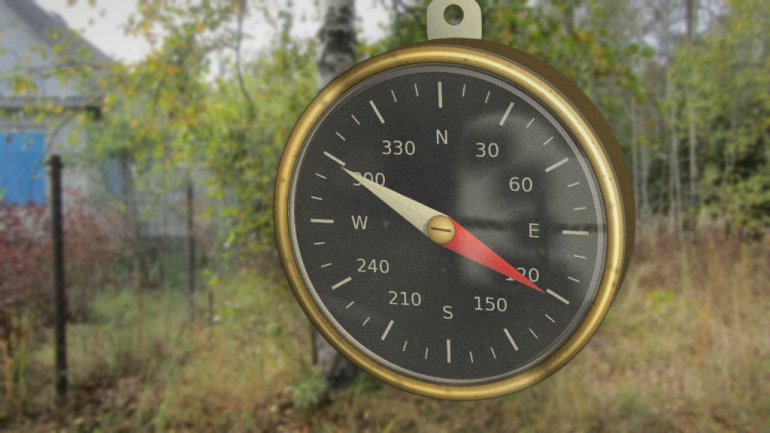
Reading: **120** °
